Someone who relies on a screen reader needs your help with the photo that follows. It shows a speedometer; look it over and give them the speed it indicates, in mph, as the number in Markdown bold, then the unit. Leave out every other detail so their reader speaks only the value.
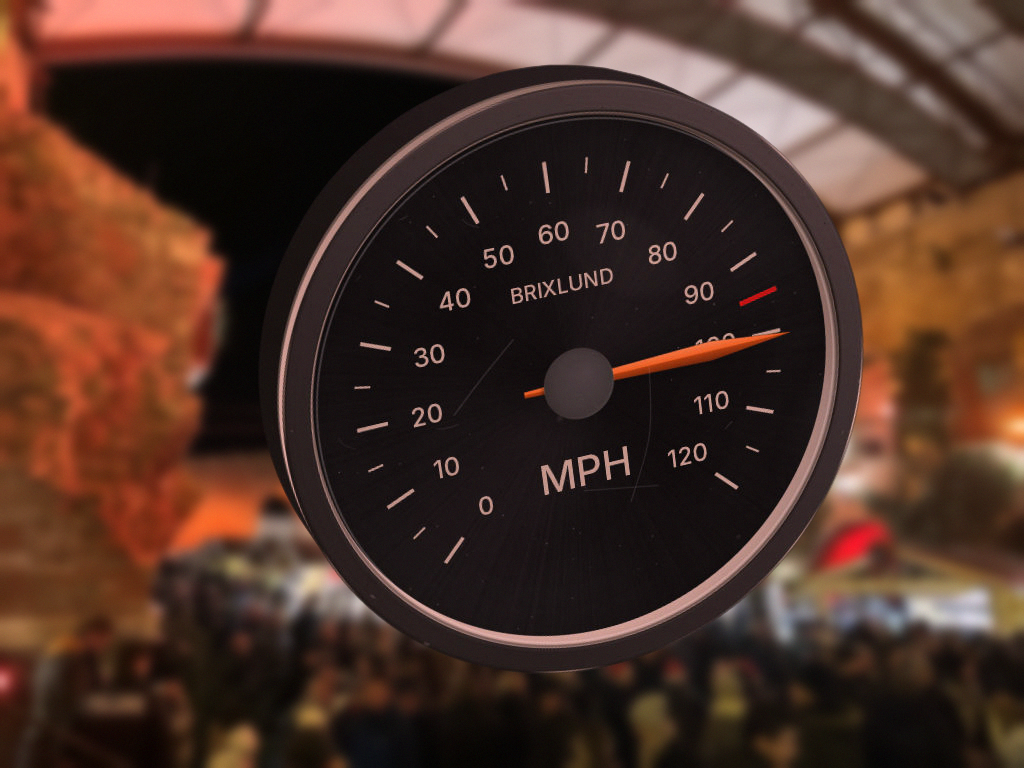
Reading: **100** mph
